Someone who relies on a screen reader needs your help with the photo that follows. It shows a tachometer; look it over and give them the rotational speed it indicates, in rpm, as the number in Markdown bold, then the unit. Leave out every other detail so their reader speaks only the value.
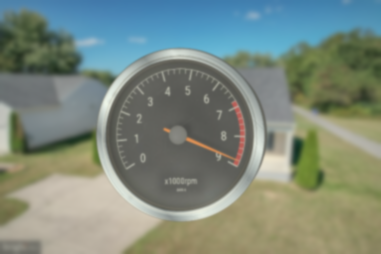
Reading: **8800** rpm
